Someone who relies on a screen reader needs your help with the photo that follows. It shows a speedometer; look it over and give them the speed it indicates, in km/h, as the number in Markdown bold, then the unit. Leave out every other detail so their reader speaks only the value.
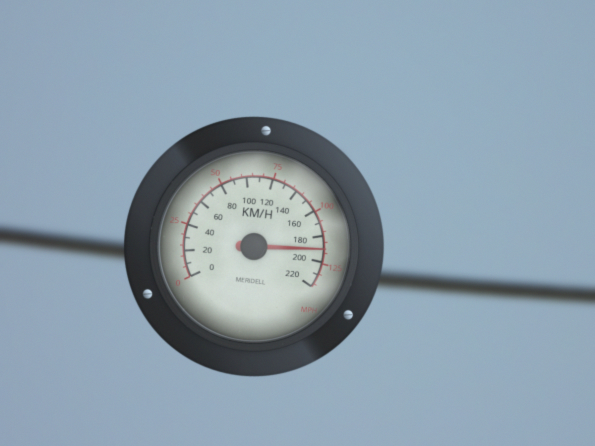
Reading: **190** km/h
